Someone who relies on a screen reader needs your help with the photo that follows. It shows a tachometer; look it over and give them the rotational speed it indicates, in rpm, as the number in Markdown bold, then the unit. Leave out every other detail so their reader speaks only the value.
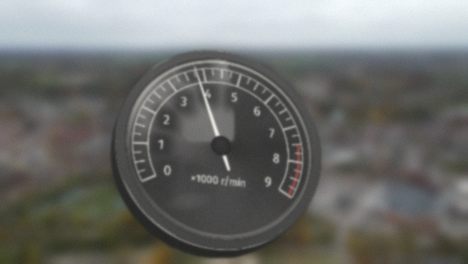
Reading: **3750** rpm
